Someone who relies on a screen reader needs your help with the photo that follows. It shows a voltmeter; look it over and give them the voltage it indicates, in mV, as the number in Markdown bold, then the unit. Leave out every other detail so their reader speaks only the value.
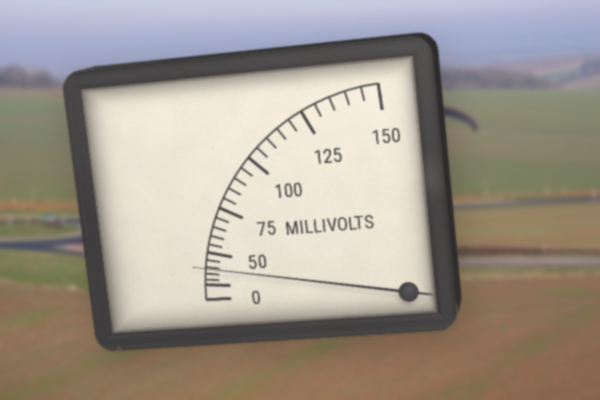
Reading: **40** mV
